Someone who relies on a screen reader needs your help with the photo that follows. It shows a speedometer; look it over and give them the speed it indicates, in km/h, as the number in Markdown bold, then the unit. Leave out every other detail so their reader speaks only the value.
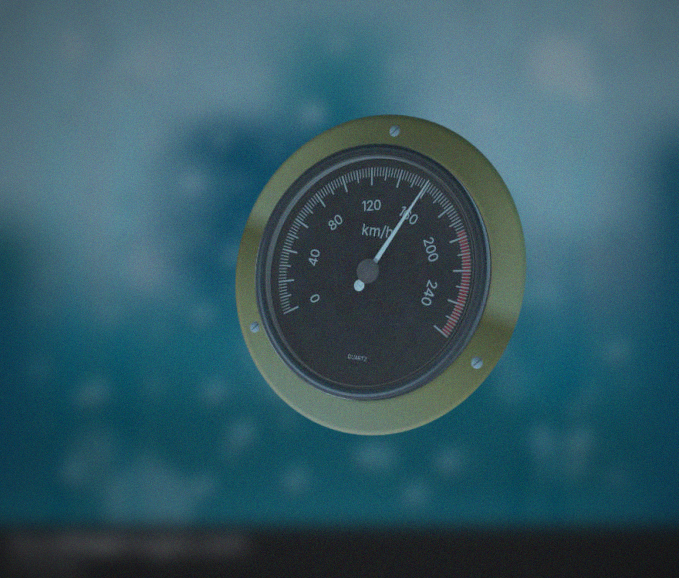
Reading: **160** km/h
